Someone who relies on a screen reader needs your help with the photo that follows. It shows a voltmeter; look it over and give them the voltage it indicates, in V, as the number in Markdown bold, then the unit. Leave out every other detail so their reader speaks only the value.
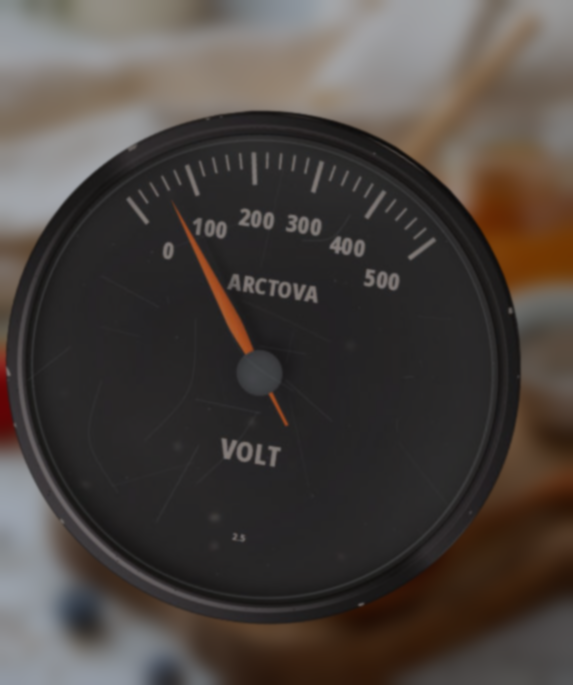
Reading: **60** V
